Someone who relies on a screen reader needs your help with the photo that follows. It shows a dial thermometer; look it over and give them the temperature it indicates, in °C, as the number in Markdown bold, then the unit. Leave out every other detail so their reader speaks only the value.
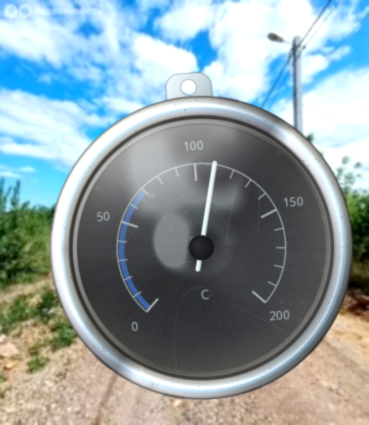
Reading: **110** °C
